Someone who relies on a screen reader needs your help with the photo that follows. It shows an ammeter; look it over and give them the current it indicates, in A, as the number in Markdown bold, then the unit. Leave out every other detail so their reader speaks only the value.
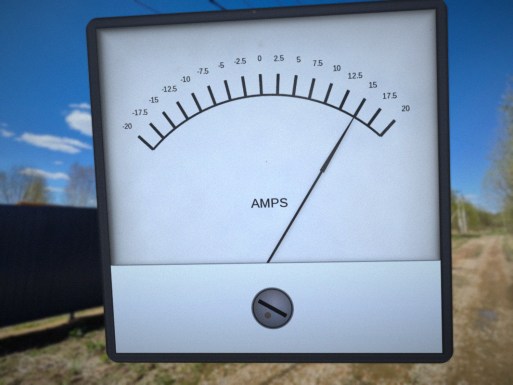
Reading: **15** A
